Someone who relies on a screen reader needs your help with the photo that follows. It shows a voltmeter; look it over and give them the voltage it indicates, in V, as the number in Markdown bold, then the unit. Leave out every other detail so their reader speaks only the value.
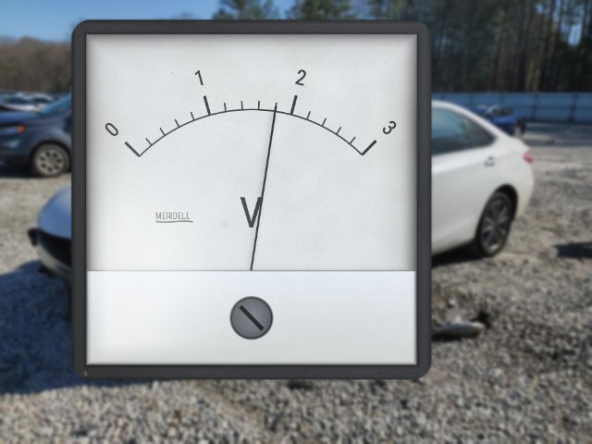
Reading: **1.8** V
